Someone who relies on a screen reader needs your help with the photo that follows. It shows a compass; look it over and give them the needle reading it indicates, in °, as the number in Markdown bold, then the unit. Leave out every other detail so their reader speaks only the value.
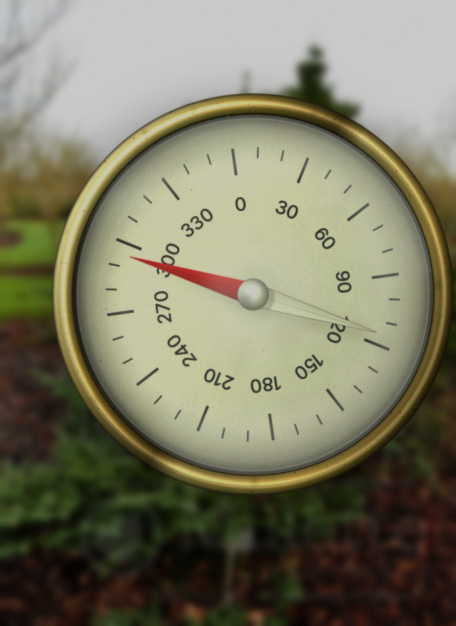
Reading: **295** °
